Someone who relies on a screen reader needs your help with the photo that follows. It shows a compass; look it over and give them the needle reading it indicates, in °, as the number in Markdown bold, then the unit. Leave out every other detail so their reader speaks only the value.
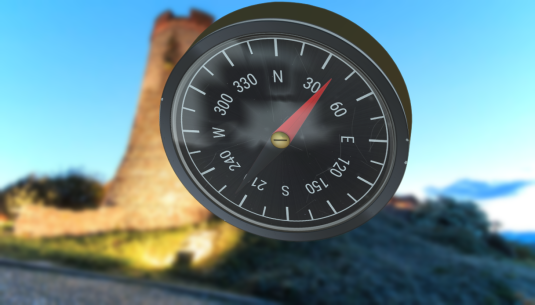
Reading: **37.5** °
